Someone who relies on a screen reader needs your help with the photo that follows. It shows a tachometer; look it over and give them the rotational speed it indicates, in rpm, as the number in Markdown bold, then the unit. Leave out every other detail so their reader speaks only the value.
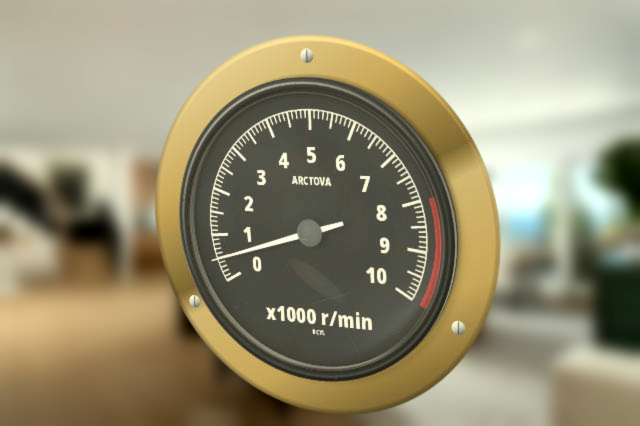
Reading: **500** rpm
